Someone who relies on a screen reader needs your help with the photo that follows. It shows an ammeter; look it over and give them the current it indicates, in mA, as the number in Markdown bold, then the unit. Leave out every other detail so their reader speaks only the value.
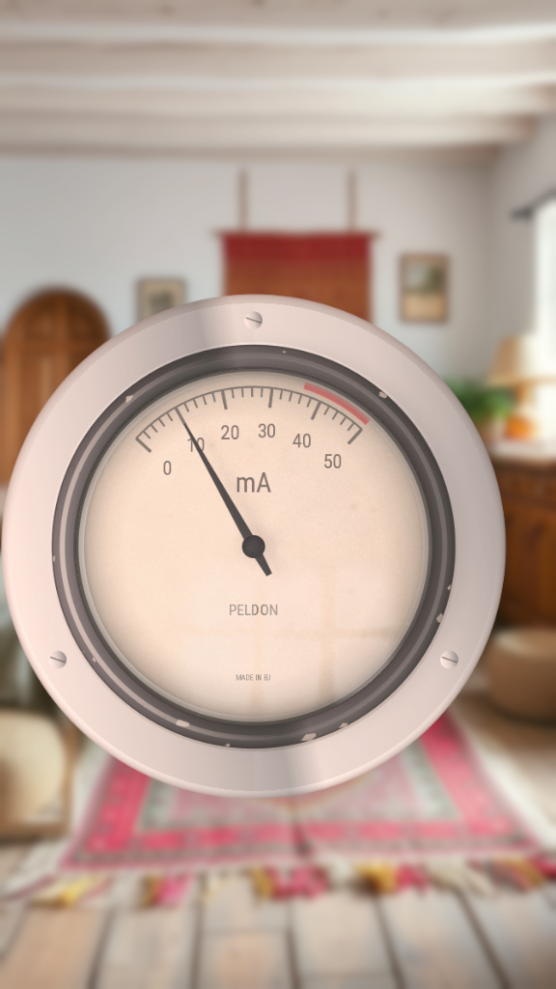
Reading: **10** mA
